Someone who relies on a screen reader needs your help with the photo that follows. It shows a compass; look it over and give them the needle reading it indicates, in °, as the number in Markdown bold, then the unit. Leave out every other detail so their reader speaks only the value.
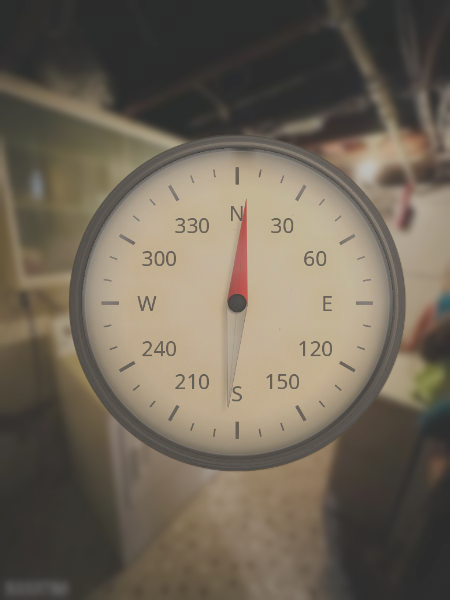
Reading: **5** °
